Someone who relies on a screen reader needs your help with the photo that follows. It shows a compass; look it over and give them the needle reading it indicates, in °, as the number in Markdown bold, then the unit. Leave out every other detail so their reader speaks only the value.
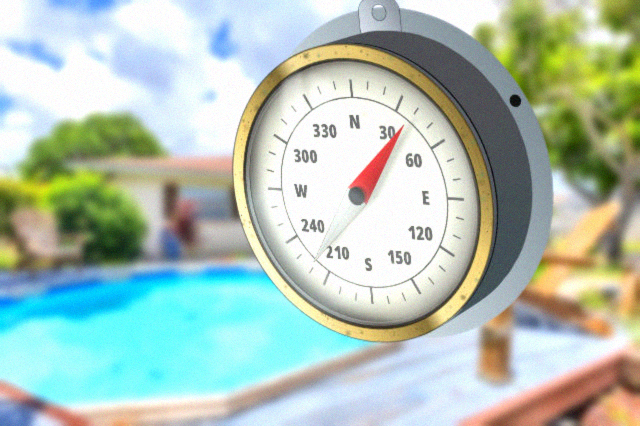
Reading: **40** °
